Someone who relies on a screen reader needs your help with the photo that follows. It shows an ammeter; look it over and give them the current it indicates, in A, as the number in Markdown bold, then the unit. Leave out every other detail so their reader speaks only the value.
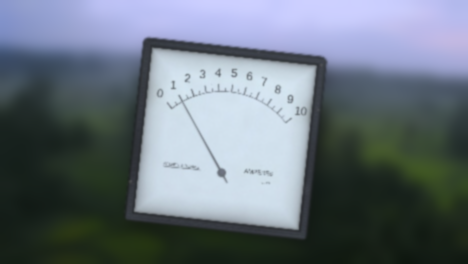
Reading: **1** A
